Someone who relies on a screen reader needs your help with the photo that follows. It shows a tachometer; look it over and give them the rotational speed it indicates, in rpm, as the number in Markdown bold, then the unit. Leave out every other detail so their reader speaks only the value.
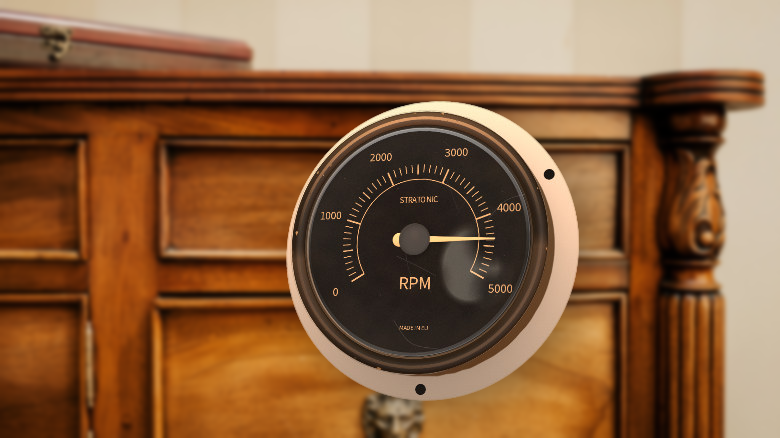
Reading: **4400** rpm
